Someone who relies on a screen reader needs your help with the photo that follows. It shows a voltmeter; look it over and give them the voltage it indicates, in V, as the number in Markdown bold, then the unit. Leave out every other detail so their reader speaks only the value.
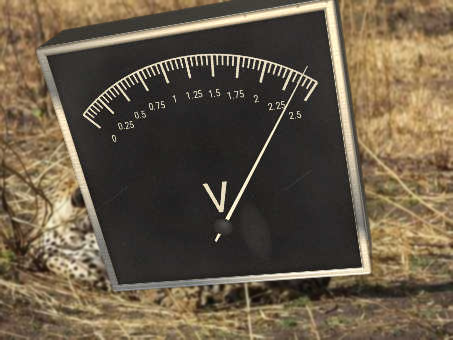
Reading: **2.35** V
